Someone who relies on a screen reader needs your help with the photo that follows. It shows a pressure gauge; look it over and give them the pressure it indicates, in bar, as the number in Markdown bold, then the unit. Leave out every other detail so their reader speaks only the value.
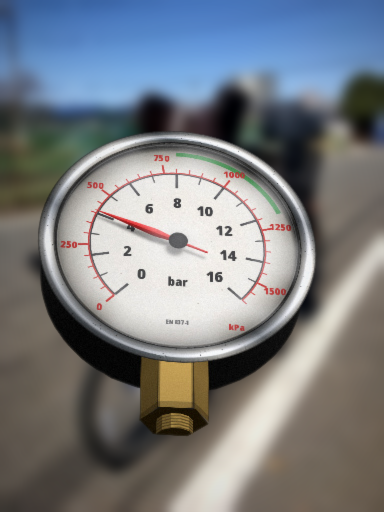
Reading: **4** bar
